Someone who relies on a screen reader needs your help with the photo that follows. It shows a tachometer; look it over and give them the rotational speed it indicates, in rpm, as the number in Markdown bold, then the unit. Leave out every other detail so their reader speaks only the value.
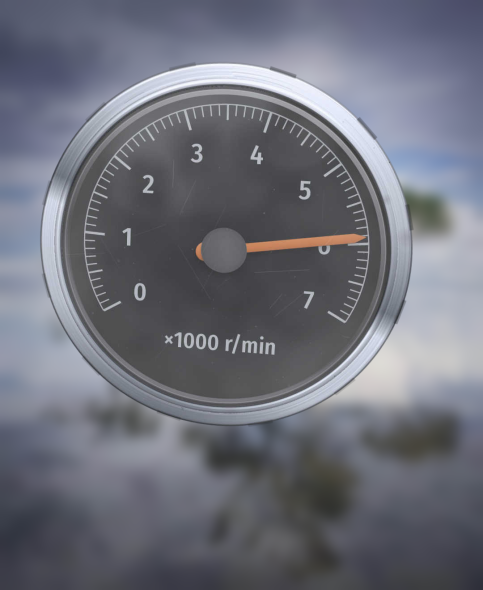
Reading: **5900** rpm
